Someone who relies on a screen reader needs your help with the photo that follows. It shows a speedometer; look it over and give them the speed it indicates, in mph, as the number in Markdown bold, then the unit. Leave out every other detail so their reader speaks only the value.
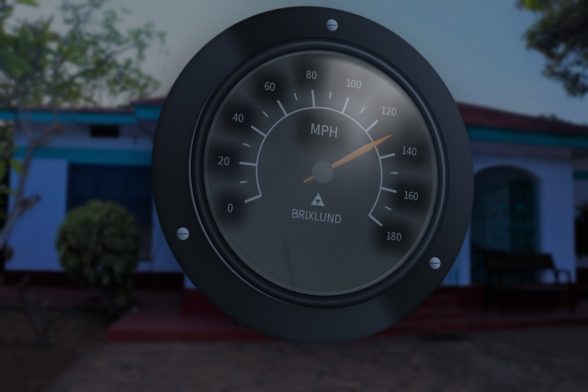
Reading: **130** mph
